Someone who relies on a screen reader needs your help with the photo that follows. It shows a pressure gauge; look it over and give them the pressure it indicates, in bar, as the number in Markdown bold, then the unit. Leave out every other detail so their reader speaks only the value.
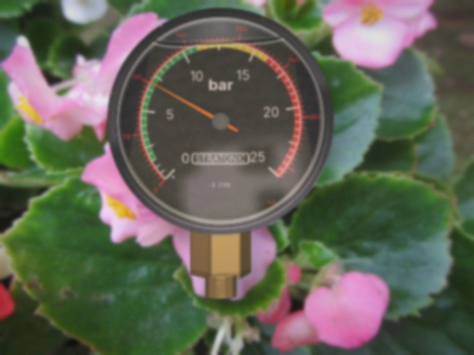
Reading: **7** bar
